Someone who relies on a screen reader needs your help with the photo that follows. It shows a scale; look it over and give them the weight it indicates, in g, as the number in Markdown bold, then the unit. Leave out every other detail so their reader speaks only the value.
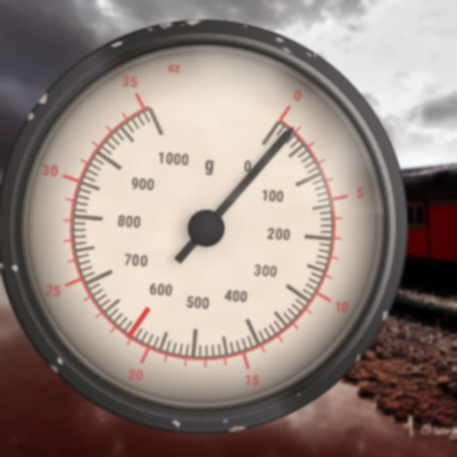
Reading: **20** g
